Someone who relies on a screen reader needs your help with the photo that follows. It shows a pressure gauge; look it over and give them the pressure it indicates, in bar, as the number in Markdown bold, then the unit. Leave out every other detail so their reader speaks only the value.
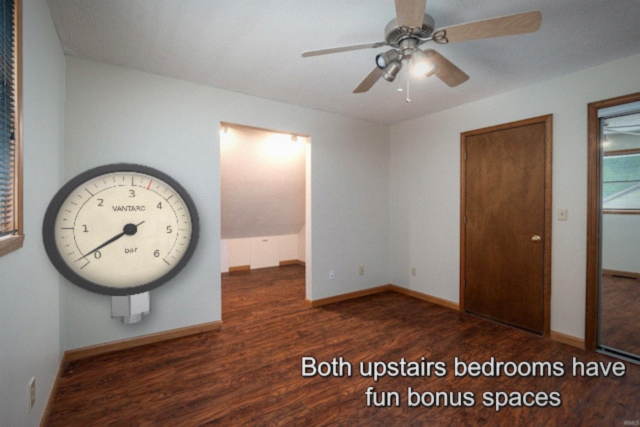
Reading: **0.2** bar
